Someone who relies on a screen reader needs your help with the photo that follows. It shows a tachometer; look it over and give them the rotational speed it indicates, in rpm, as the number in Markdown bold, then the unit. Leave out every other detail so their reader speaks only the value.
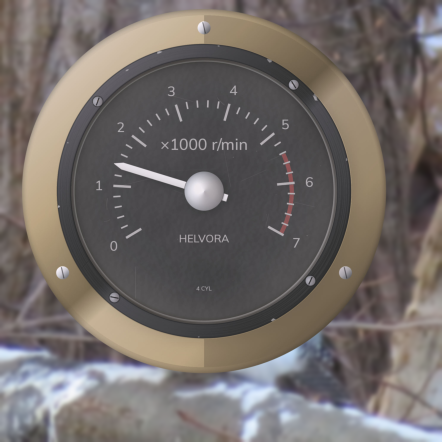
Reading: **1400** rpm
